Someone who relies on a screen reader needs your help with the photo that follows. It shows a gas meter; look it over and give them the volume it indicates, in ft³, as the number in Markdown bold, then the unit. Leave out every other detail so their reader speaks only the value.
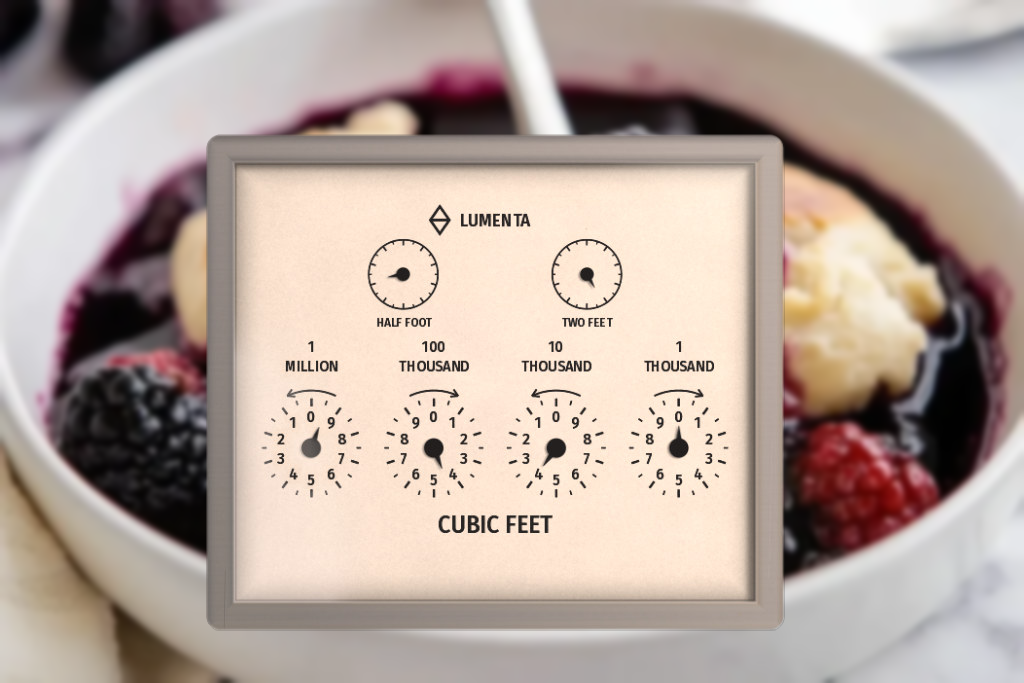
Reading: **944000** ft³
